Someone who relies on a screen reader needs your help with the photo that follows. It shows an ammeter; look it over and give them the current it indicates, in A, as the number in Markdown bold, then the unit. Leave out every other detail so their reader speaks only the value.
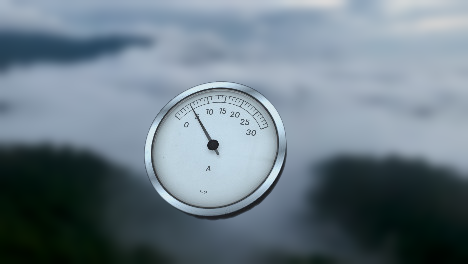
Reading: **5** A
